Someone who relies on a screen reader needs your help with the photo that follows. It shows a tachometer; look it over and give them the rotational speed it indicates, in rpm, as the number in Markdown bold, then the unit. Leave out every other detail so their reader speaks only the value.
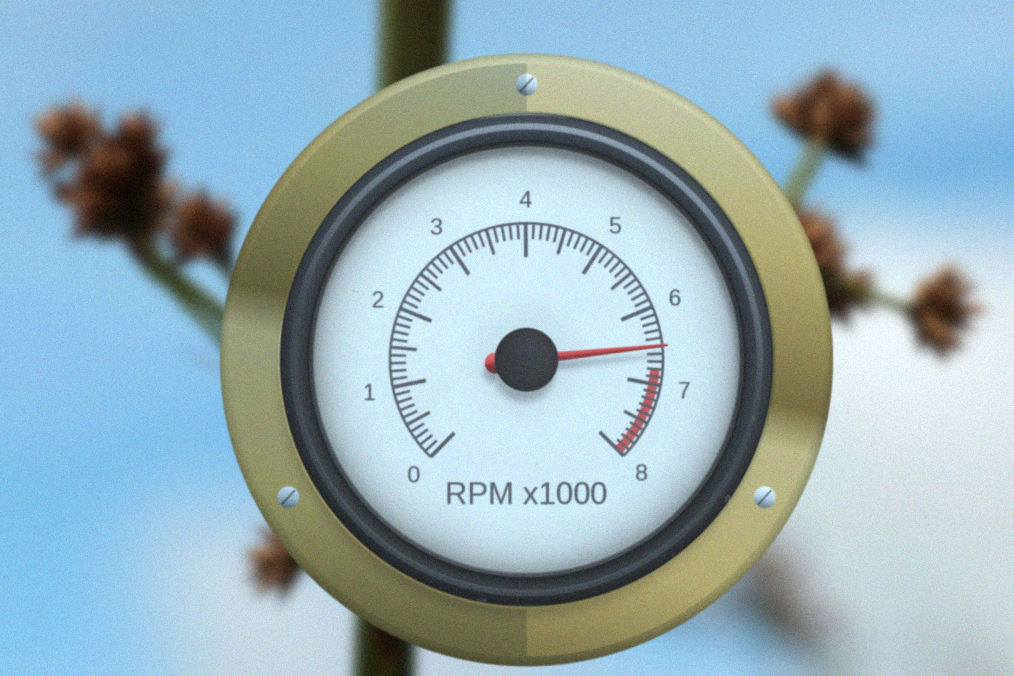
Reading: **6500** rpm
